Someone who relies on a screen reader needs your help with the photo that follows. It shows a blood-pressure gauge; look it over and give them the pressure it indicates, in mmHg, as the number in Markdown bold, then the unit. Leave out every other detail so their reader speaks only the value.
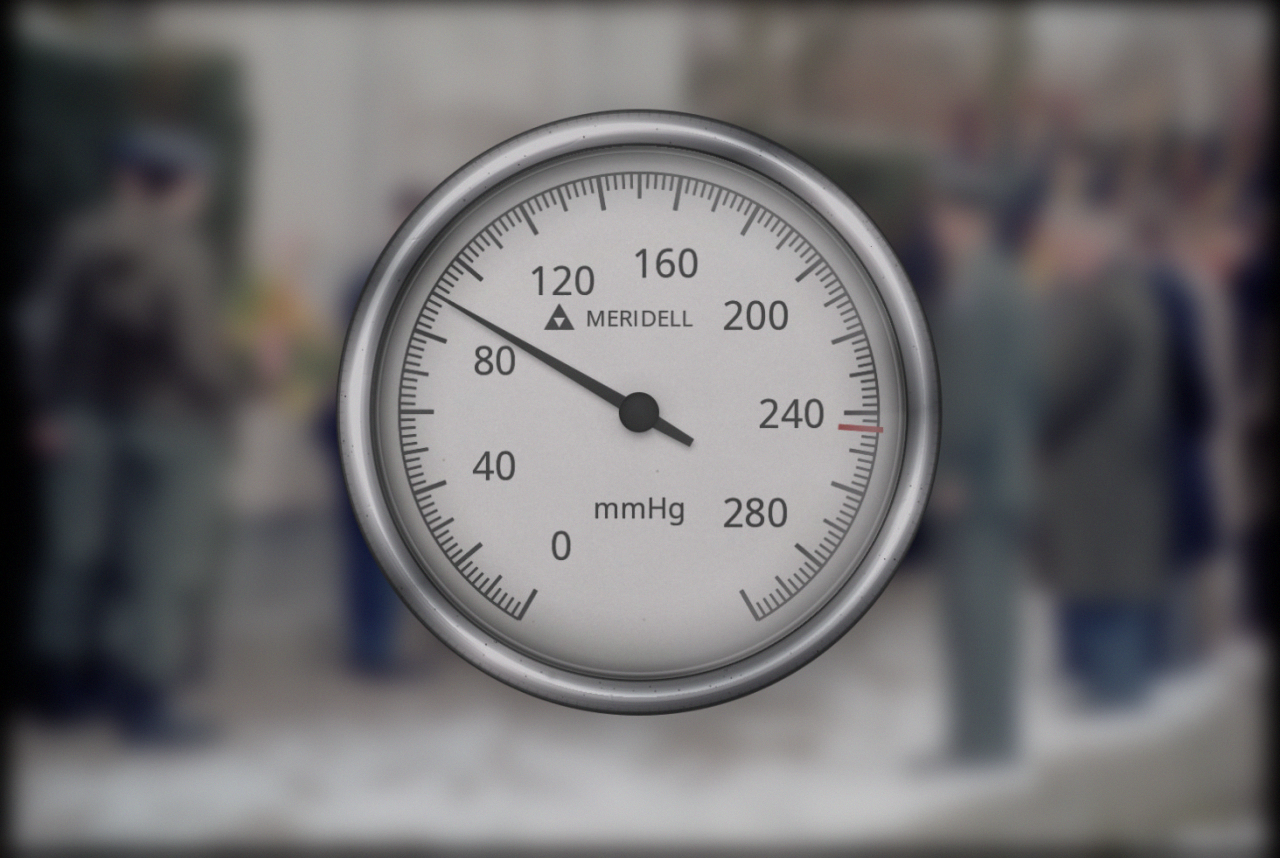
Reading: **90** mmHg
